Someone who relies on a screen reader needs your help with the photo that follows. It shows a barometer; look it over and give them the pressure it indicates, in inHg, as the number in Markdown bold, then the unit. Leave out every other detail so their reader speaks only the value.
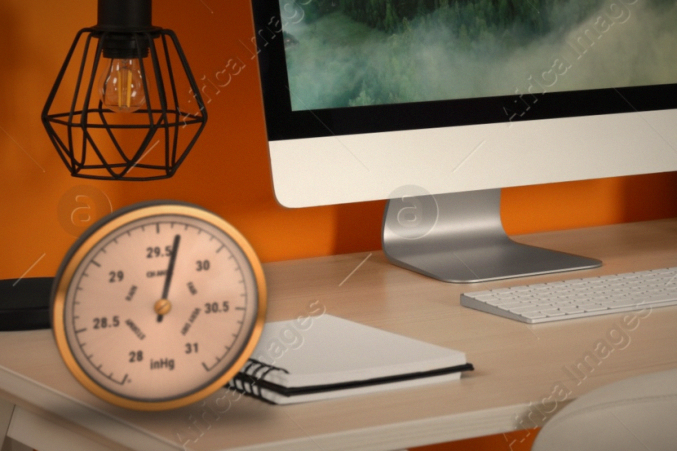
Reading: **29.65** inHg
